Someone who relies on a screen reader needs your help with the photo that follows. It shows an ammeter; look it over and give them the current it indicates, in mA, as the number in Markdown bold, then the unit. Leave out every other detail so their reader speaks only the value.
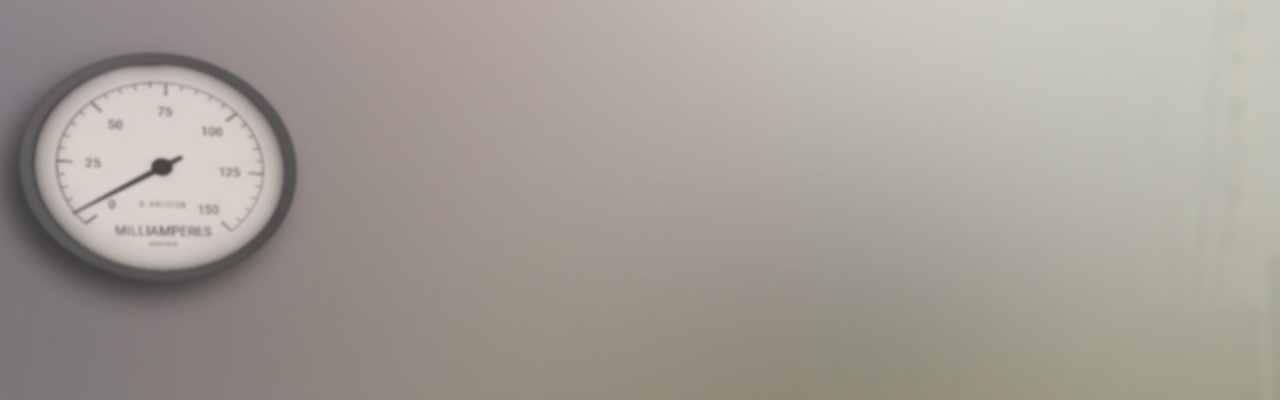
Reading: **5** mA
